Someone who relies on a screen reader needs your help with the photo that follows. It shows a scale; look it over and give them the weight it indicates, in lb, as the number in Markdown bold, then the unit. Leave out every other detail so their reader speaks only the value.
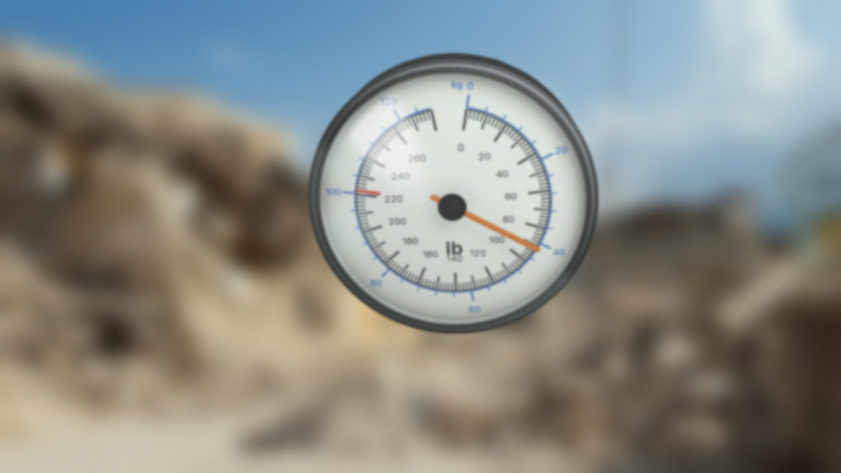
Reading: **90** lb
